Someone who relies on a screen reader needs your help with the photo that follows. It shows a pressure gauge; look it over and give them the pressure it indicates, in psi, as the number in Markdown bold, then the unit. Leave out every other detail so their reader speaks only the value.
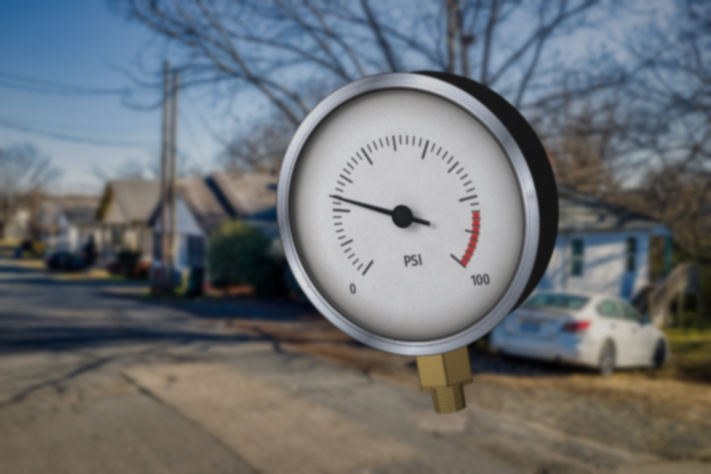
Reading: **24** psi
